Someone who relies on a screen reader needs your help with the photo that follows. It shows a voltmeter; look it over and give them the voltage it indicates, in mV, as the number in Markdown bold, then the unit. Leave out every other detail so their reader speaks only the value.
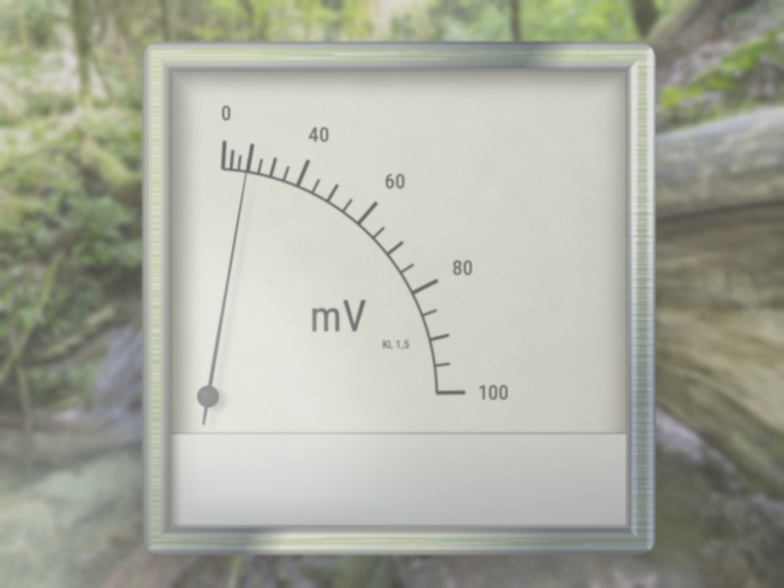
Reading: **20** mV
